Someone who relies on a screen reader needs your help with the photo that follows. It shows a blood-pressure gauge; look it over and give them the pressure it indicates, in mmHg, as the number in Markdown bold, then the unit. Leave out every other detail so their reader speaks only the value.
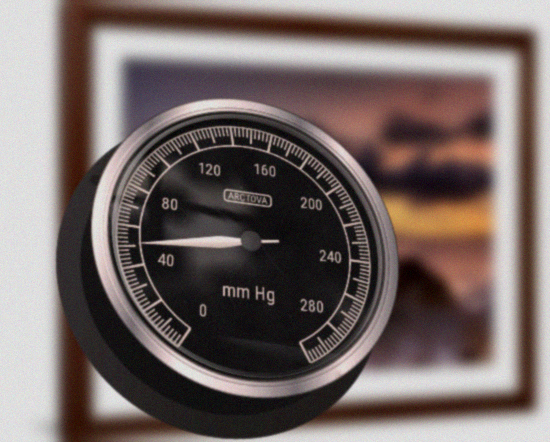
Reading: **50** mmHg
